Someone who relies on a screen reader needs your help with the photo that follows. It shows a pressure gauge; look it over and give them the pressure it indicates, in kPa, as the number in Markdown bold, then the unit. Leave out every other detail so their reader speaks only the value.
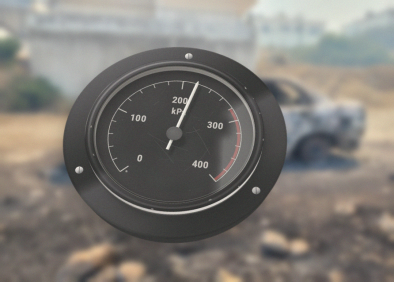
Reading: **220** kPa
